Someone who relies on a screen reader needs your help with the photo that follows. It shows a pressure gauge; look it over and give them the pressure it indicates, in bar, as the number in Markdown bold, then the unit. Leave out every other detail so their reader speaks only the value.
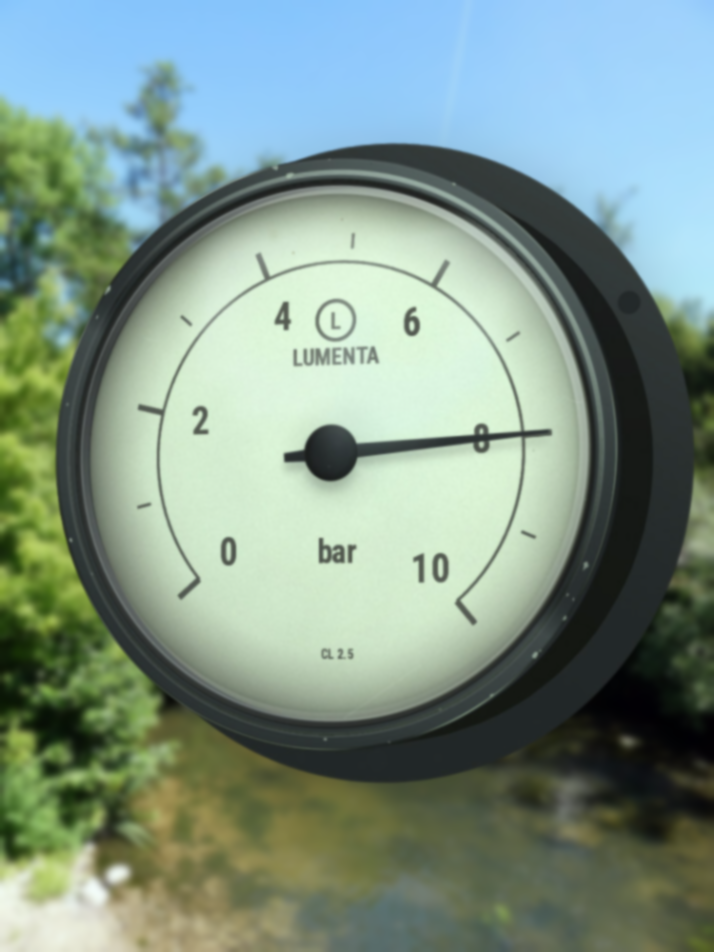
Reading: **8** bar
